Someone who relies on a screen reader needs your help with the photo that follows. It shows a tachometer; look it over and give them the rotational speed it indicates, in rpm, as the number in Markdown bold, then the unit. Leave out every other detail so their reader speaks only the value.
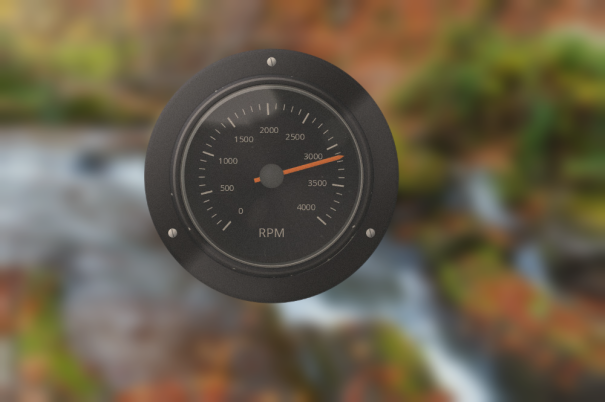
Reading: **3150** rpm
